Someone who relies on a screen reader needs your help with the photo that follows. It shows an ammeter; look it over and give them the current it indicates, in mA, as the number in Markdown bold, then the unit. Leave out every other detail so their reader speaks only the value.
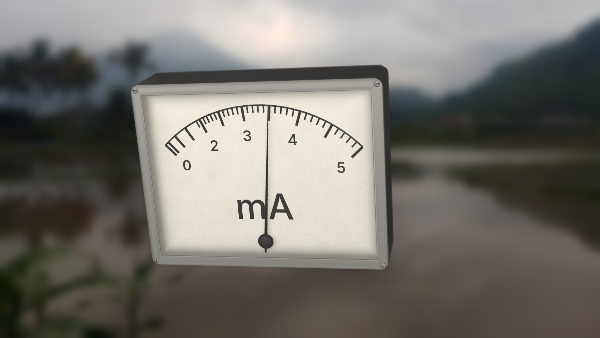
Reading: **3.5** mA
